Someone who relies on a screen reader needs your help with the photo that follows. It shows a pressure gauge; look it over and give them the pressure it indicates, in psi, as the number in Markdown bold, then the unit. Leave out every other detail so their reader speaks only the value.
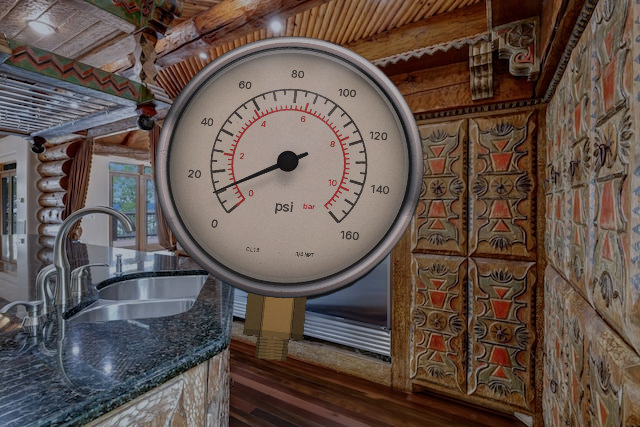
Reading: **10** psi
